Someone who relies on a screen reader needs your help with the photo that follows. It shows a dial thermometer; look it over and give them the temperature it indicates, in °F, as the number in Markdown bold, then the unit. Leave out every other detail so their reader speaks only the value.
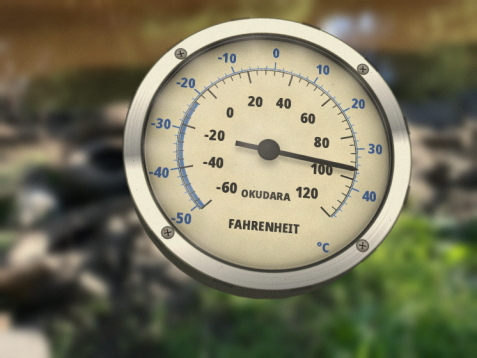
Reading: **96** °F
